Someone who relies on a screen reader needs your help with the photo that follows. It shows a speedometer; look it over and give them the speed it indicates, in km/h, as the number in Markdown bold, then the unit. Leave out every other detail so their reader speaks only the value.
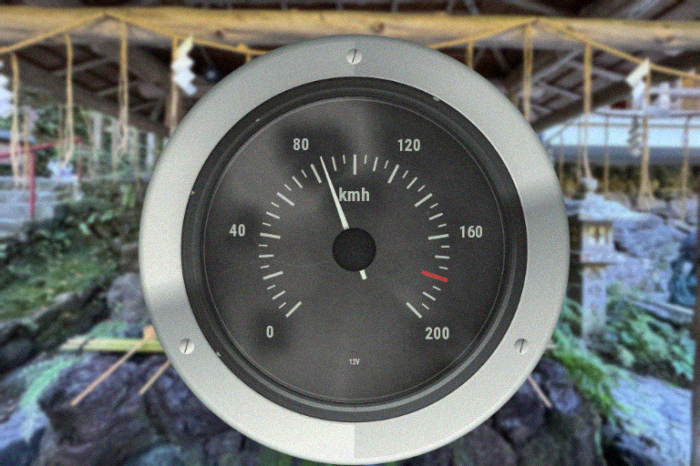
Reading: **85** km/h
